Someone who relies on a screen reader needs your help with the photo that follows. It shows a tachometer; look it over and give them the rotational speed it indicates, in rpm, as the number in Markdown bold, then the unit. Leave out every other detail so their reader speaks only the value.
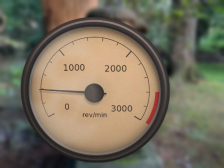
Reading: **400** rpm
